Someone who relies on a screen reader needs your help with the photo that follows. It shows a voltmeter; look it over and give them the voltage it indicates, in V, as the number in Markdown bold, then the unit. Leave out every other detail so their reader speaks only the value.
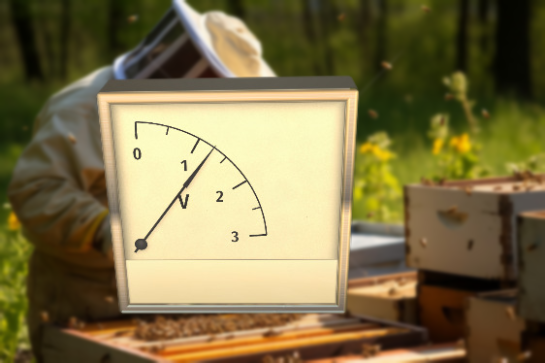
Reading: **1.25** V
